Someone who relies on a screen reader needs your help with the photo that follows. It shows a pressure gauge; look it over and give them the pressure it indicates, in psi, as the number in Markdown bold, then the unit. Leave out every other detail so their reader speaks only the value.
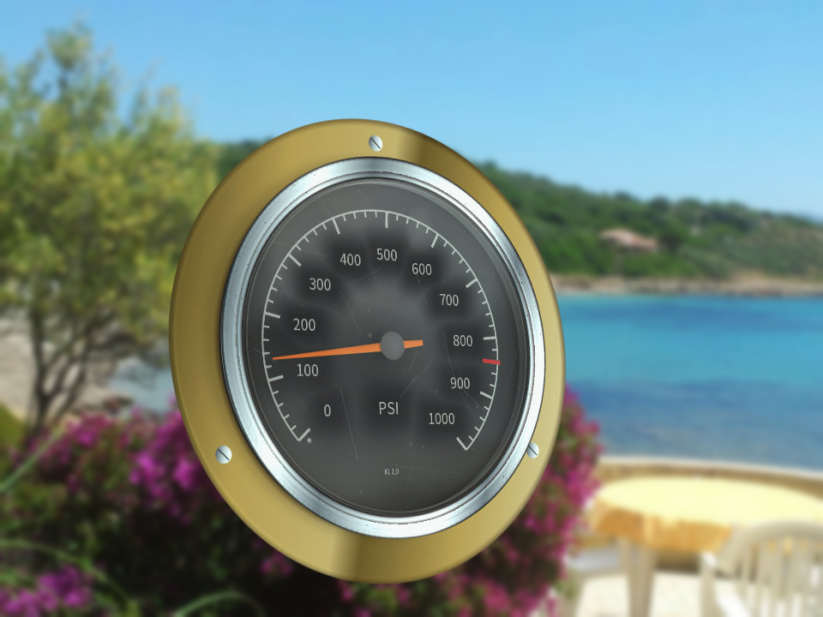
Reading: **130** psi
